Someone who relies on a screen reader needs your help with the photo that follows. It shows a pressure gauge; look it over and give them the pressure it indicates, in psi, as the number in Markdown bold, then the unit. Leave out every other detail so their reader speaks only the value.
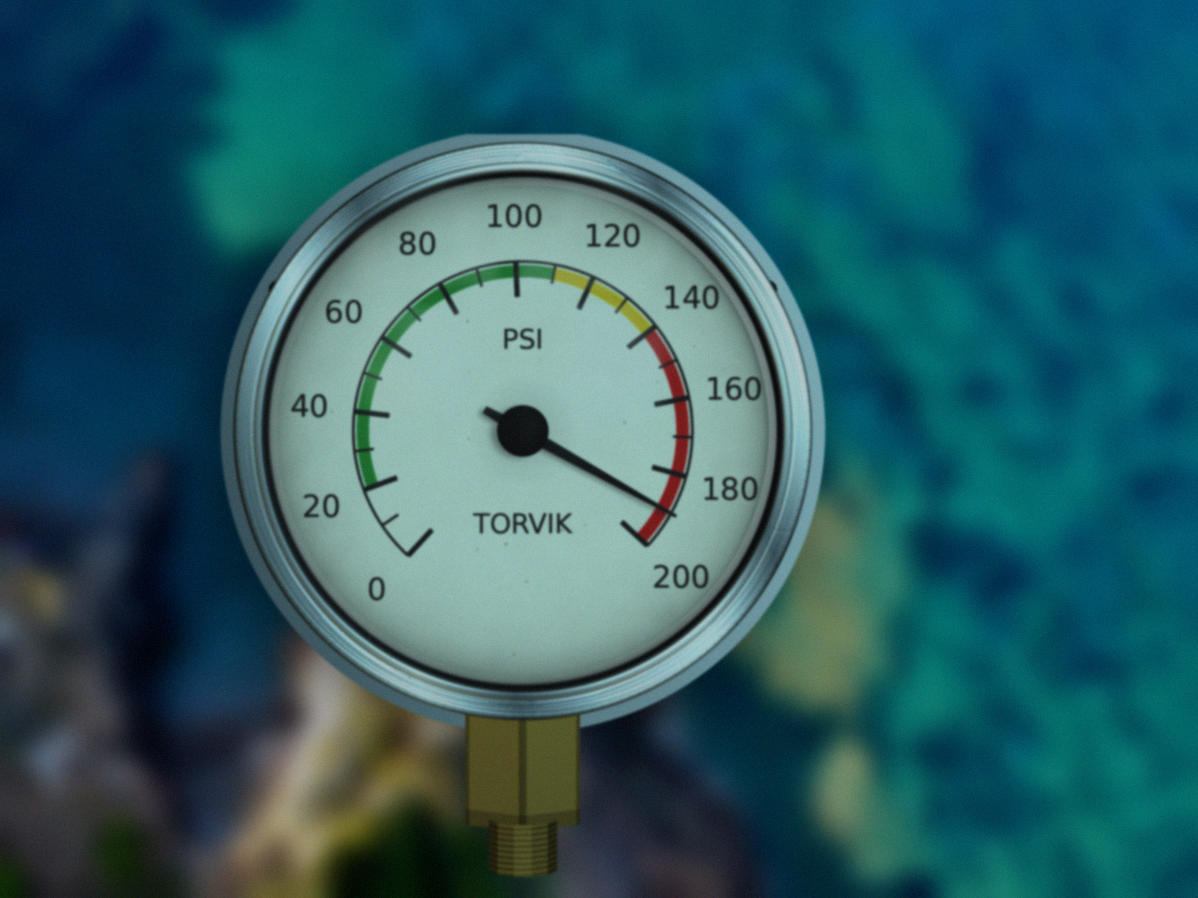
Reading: **190** psi
